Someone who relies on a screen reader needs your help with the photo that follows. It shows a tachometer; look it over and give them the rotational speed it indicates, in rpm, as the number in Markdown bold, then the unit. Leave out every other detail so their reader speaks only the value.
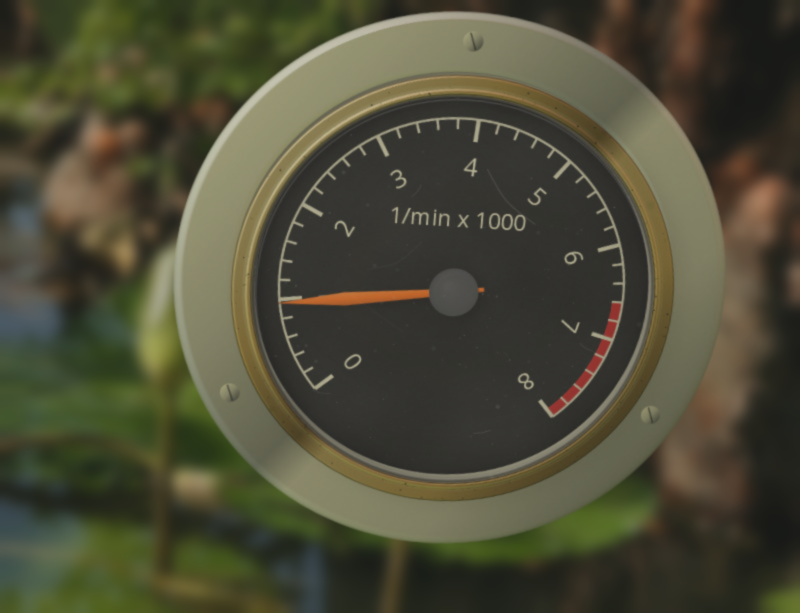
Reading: **1000** rpm
